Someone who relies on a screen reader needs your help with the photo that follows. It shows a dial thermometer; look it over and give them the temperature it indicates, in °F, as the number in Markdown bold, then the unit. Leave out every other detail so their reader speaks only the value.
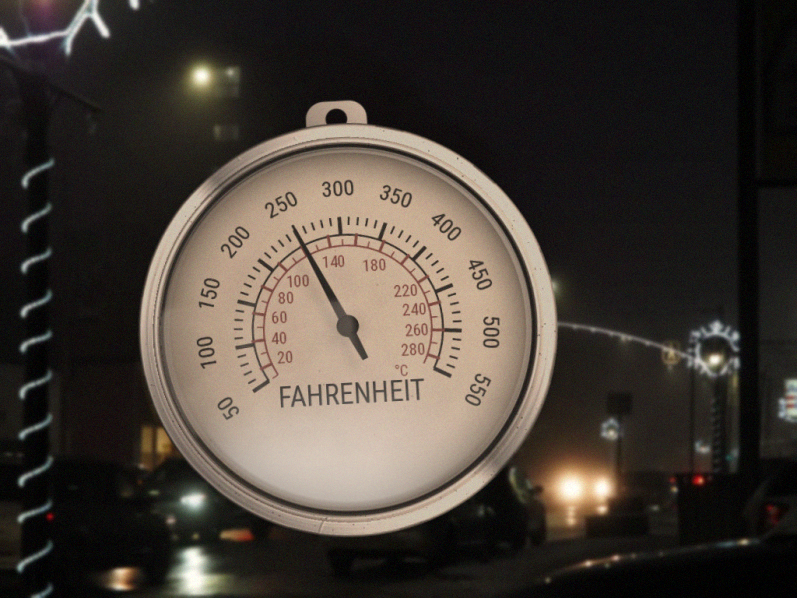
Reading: **250** °F
